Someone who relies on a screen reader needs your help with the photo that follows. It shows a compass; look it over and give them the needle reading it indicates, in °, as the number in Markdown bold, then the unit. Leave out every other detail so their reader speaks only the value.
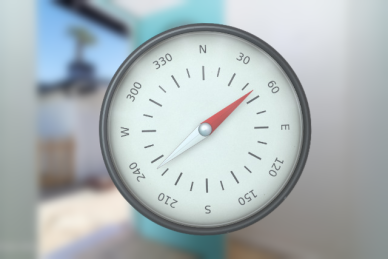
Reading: **52.5** °
